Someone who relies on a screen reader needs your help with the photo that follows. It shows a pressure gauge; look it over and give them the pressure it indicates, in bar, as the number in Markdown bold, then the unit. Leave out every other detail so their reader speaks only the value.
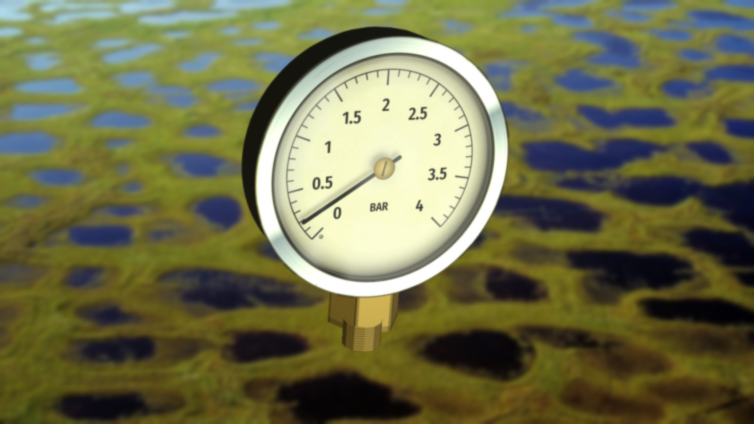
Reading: **0.2** bar
